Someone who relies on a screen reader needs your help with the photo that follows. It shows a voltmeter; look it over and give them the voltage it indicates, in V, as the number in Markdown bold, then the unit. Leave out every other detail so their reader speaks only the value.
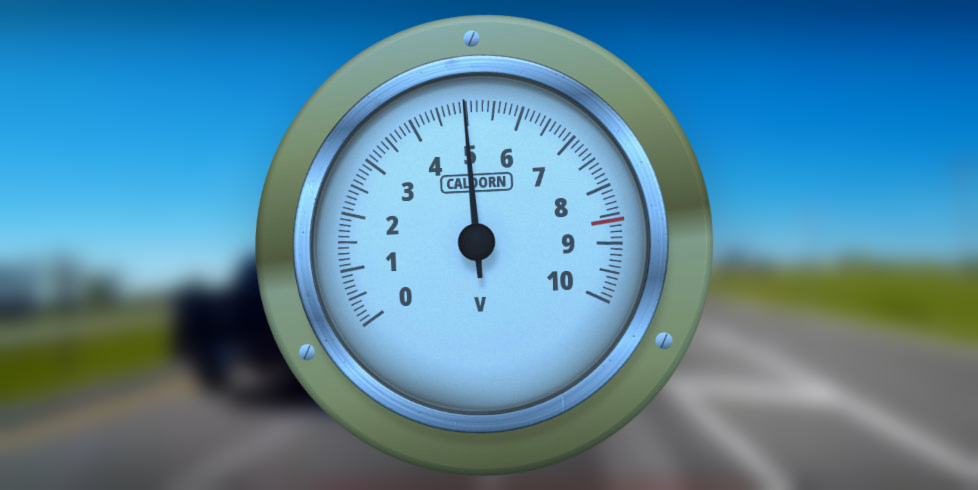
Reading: **5** V
